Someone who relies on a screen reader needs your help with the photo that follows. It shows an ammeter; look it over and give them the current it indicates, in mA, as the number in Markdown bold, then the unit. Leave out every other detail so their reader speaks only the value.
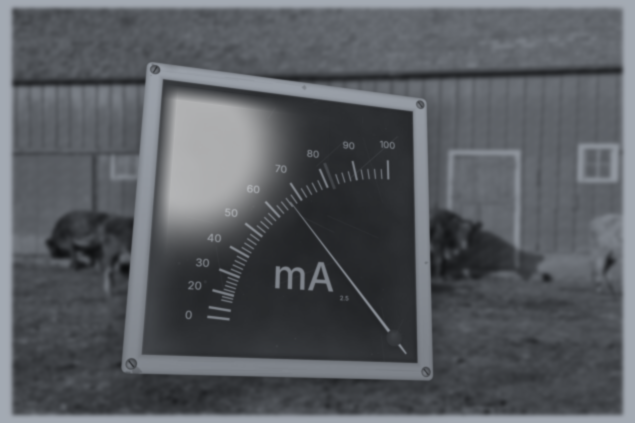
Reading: **66** mA
